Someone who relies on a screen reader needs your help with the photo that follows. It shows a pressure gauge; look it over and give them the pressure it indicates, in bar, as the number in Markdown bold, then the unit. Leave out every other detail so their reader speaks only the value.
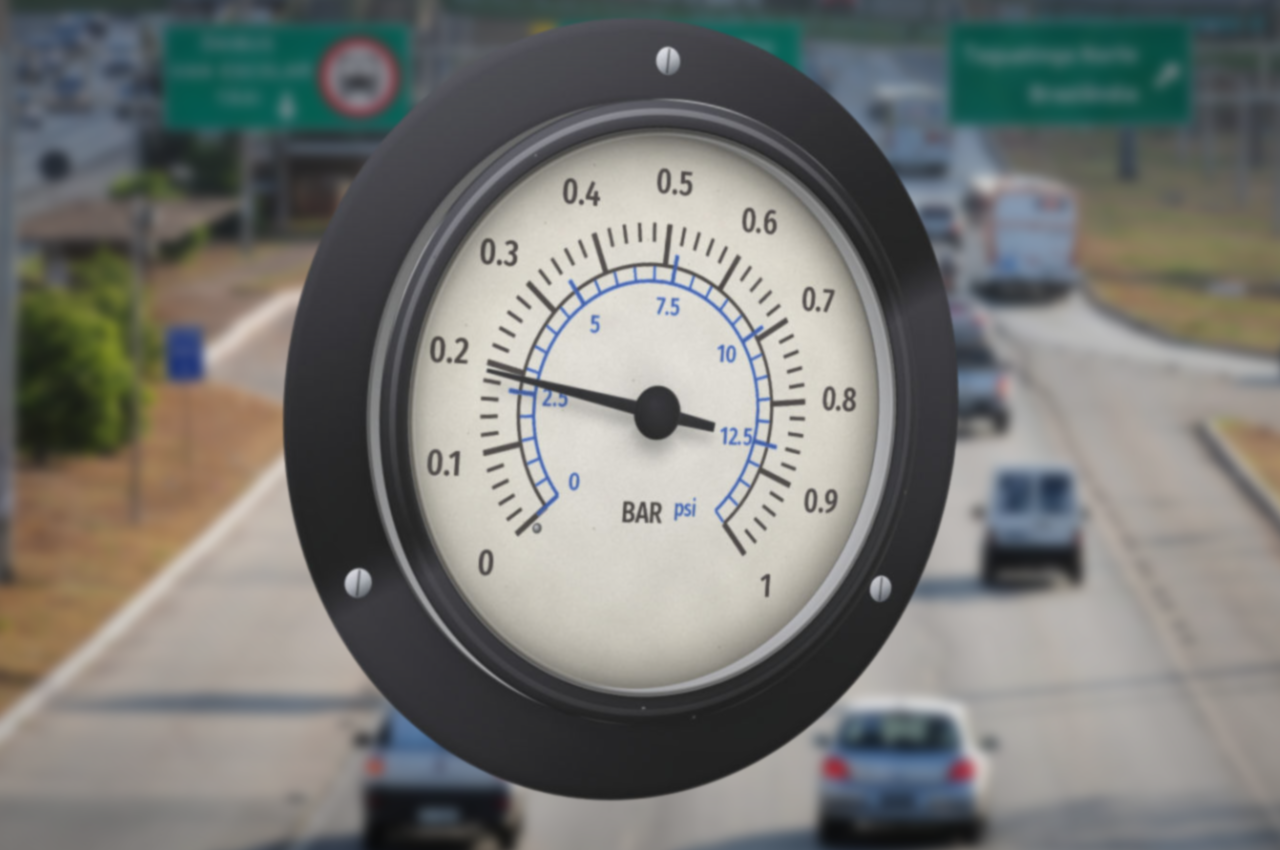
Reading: **0.19** bar
